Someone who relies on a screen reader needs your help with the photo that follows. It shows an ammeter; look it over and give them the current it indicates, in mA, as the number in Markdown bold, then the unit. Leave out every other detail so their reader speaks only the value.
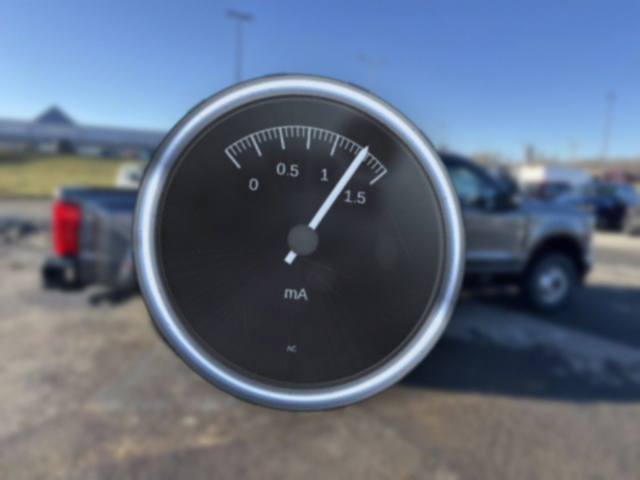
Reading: **1.25** mA
